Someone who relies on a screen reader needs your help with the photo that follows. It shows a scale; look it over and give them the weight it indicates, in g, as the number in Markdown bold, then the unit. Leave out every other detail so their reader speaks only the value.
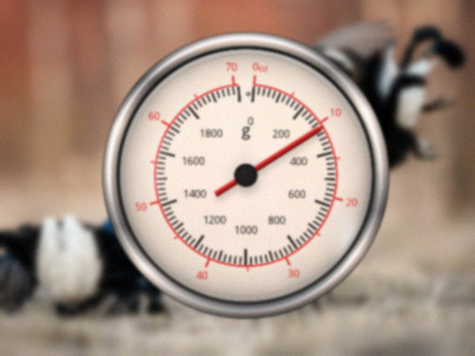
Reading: **300** g
